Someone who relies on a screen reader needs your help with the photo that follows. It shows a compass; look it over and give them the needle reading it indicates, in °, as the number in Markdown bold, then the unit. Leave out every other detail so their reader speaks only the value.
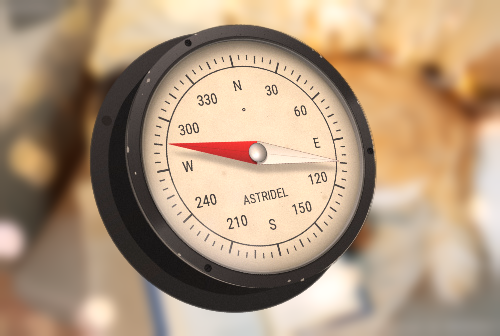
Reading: **285** °
